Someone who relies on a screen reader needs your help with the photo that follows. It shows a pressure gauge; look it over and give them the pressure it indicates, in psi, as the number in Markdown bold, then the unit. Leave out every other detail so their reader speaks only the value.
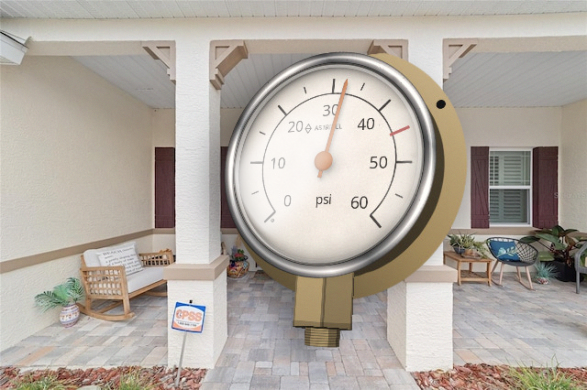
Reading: **32.5** psi
